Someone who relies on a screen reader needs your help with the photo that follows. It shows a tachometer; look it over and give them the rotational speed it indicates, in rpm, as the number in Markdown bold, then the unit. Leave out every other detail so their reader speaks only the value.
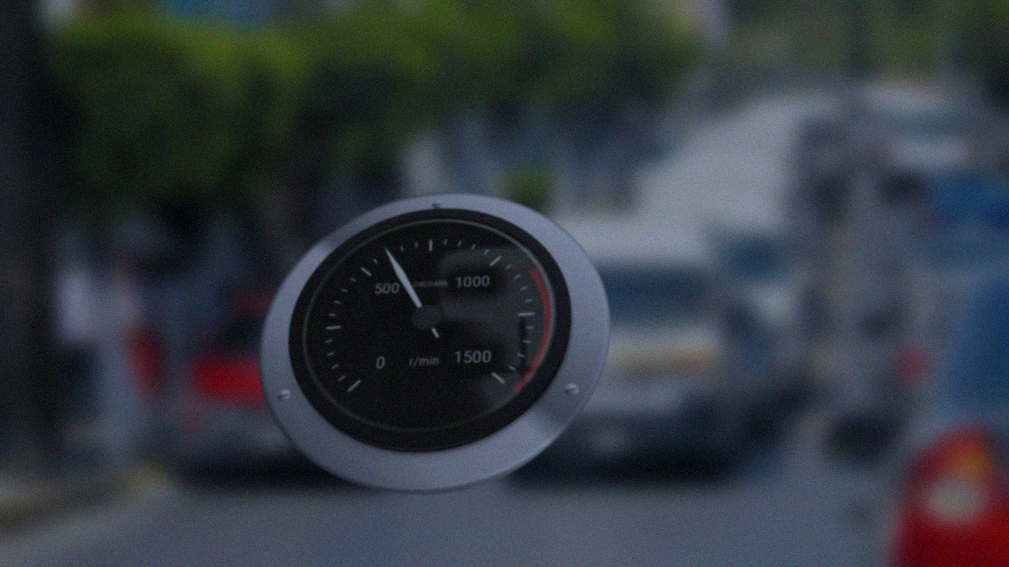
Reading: **600** rpm
